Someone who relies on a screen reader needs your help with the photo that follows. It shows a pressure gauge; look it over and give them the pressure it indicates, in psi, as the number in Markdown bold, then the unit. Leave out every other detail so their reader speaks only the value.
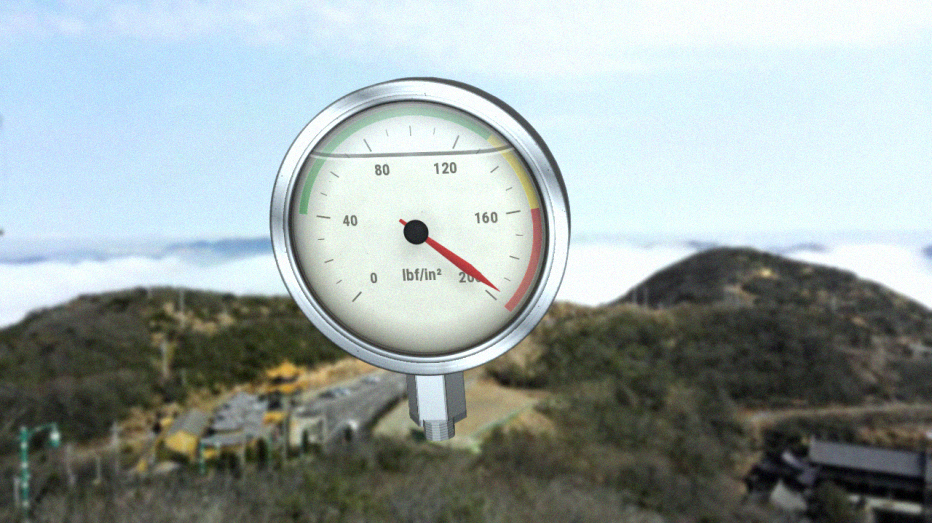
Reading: **195** psi
